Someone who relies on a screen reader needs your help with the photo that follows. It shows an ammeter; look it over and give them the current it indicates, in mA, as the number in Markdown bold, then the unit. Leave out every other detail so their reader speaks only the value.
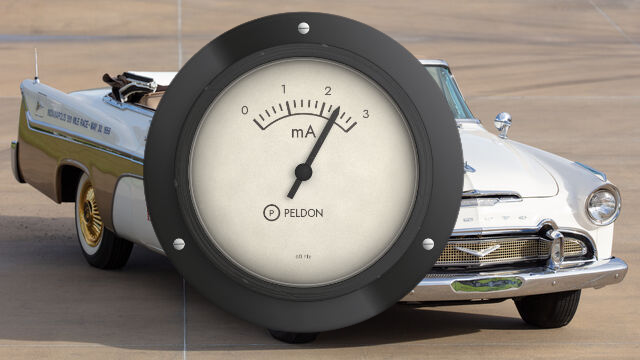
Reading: **2.4** mA
